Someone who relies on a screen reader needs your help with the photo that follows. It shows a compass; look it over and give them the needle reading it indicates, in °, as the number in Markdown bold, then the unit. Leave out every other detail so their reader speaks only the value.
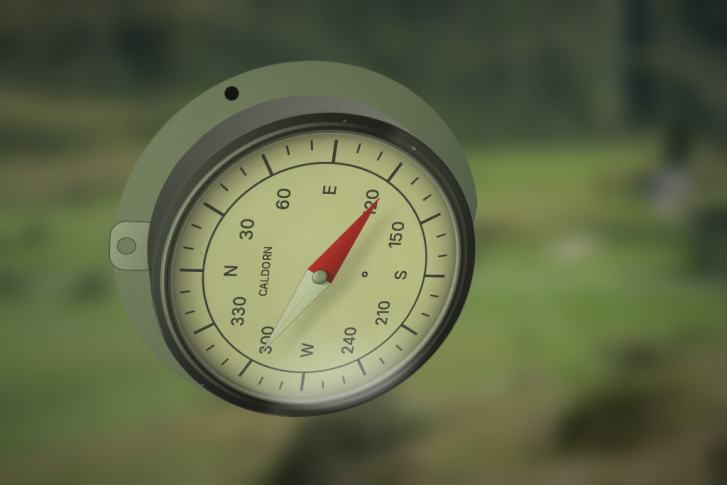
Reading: **120** °
